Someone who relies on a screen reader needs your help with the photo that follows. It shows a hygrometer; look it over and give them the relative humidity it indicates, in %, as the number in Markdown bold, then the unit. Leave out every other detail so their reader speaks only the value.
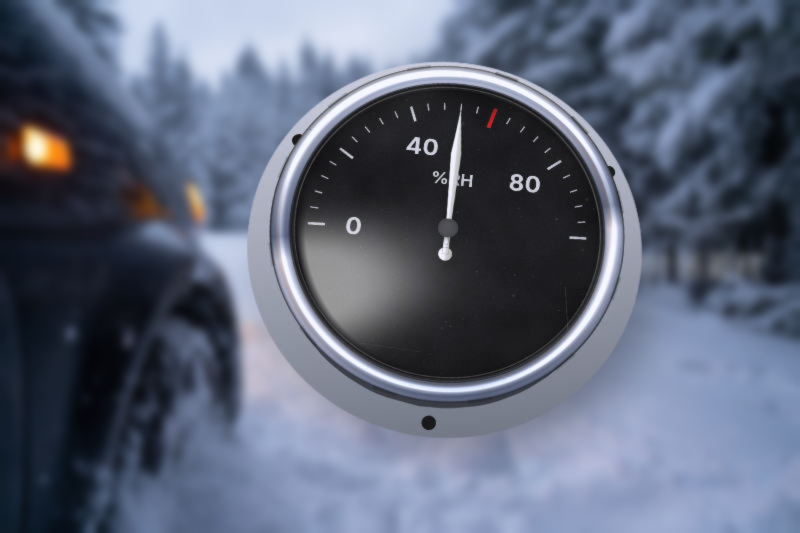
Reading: **52** %
